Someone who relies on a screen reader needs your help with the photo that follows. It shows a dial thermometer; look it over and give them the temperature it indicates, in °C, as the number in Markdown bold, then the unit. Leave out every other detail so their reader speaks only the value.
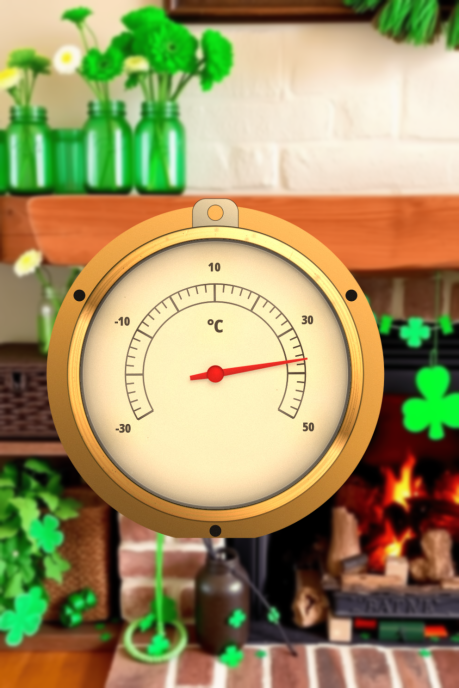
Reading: **37** °C
